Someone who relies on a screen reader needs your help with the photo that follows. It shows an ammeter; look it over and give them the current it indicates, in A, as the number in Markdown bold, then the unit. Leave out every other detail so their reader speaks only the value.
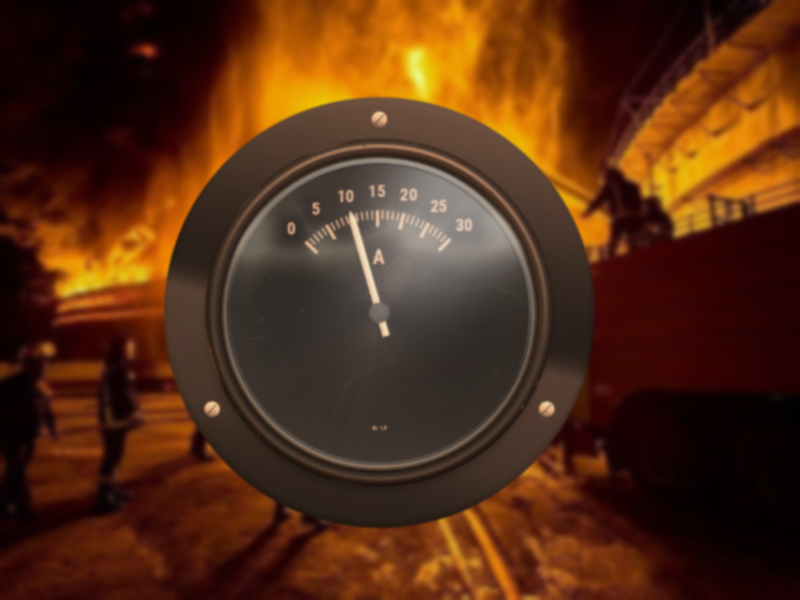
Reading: **10** A
